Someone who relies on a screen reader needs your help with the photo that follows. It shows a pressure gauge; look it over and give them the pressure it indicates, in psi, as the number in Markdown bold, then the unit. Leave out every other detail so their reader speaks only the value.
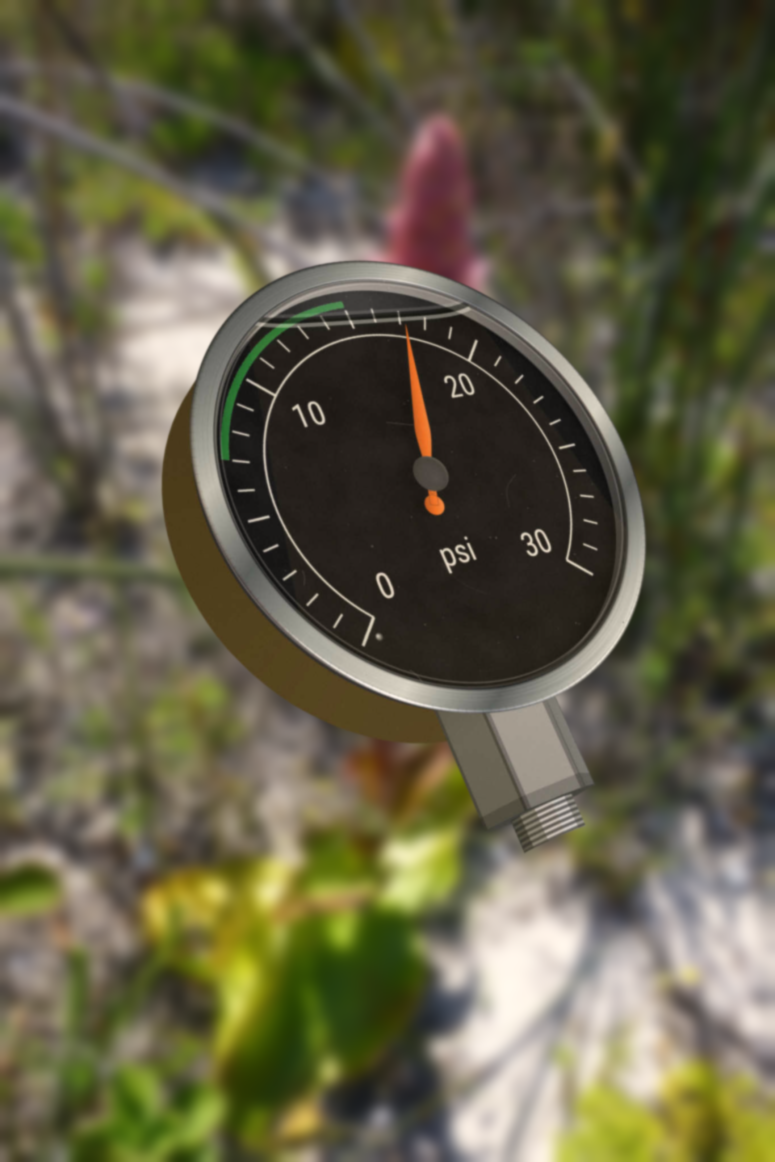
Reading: **17** psi
